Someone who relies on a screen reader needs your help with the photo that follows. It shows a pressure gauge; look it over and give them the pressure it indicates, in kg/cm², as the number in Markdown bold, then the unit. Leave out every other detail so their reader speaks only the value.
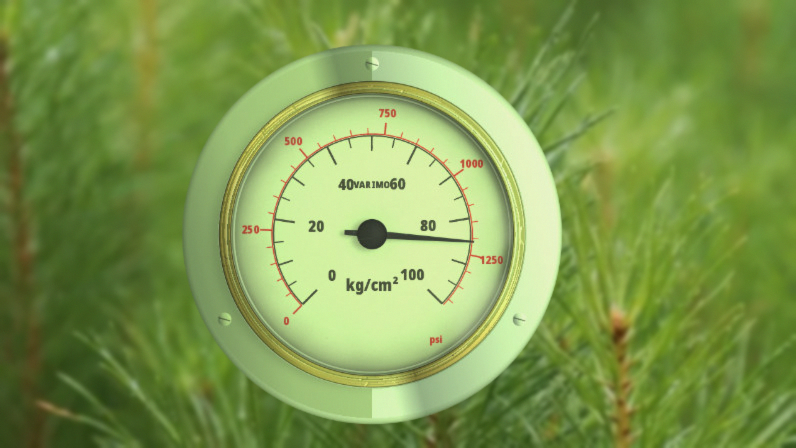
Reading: **85** kg/cm²
